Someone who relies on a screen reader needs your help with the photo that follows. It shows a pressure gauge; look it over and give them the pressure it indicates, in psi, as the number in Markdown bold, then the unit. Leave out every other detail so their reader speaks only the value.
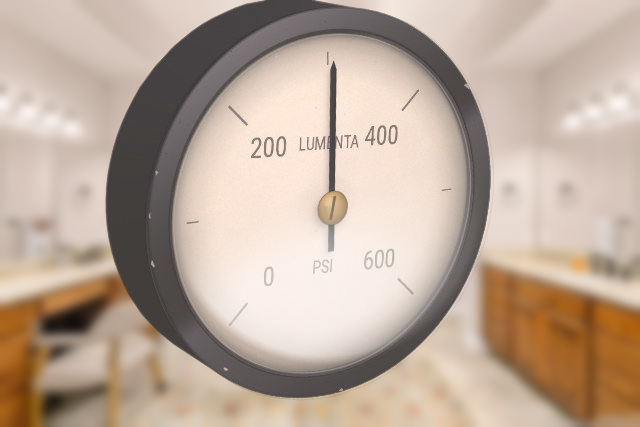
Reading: **300** psi
